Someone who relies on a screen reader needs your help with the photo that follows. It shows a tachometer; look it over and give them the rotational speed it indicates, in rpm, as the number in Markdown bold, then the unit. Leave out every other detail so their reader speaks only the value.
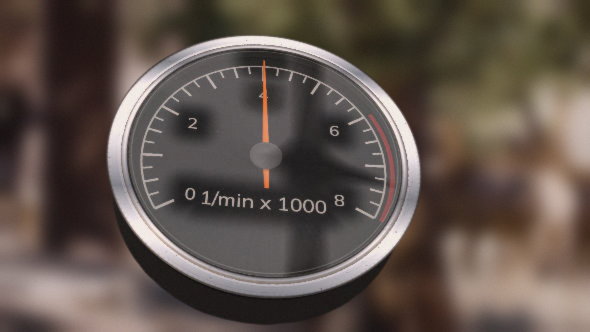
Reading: **4000** rpm
